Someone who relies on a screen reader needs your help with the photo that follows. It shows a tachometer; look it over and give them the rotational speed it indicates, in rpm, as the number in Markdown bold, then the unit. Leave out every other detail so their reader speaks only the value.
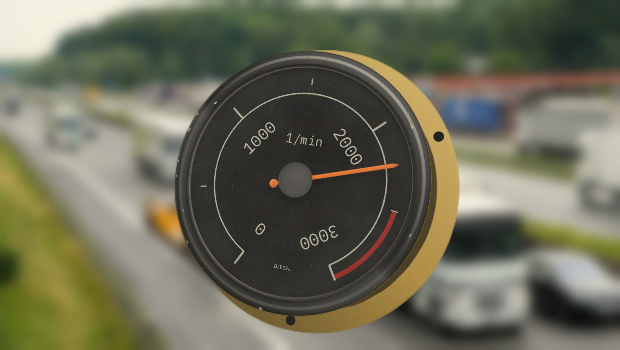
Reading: **2250** rpm
